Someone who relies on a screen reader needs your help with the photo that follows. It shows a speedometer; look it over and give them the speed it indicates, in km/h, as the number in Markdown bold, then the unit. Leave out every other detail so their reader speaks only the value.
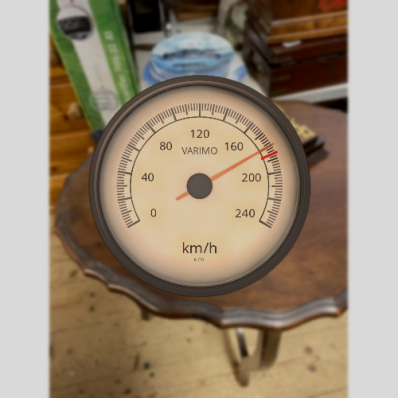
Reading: **180** km/h
